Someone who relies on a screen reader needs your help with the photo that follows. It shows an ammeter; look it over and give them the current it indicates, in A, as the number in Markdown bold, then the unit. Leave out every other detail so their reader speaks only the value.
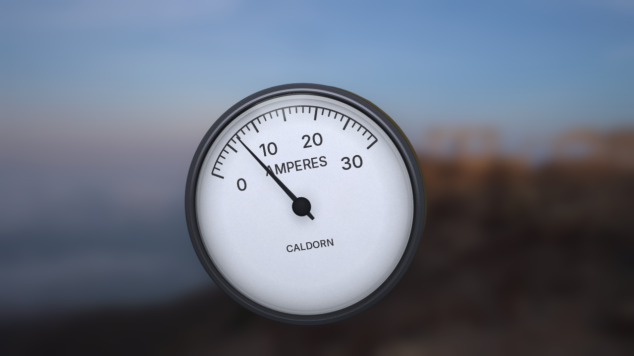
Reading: **7** A
